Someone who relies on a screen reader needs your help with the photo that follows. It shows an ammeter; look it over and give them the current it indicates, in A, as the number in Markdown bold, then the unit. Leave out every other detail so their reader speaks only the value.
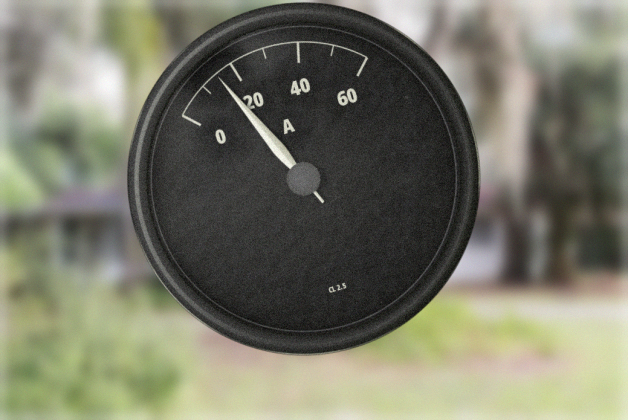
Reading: **15** A
